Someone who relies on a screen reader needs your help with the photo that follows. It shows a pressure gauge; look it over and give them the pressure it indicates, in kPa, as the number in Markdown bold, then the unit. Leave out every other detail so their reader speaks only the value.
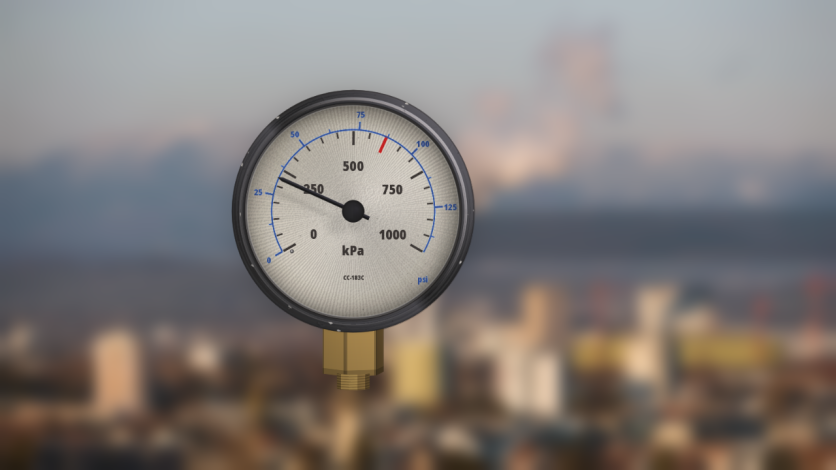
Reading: **225** kPa
